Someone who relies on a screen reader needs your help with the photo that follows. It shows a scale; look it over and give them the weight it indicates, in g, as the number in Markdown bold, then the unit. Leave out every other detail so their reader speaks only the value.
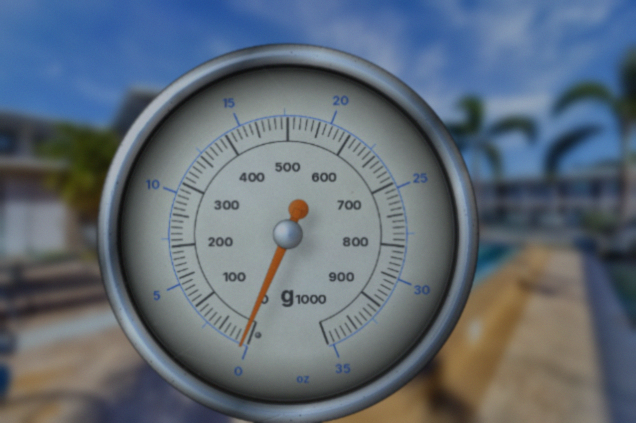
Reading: **10** g
